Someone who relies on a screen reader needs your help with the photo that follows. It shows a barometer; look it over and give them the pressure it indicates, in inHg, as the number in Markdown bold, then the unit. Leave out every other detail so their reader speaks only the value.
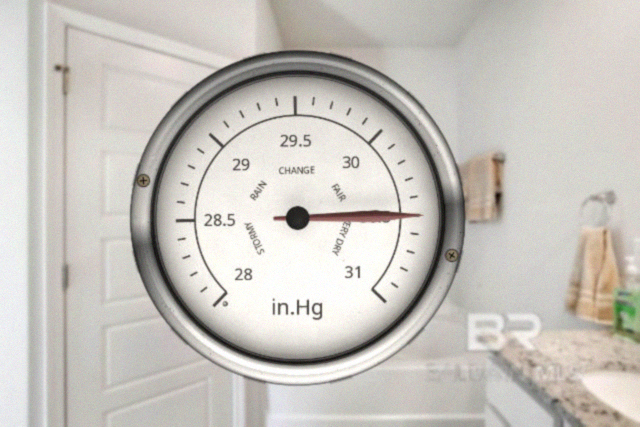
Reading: **30.5** inHg
